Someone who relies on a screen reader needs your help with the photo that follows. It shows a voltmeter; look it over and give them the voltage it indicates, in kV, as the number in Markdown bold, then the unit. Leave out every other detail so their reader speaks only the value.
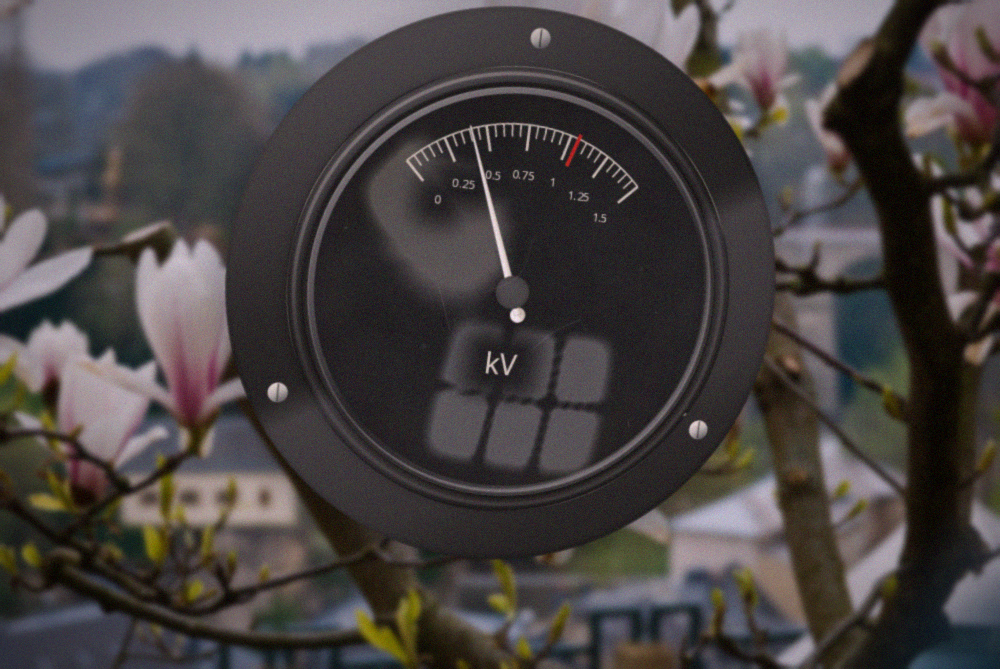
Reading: **0.4** kV
